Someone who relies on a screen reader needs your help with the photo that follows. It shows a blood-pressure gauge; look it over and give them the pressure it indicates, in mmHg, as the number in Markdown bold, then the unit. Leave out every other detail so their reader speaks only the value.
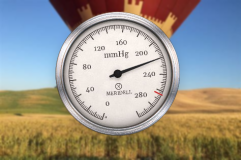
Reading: **220** mmHg
